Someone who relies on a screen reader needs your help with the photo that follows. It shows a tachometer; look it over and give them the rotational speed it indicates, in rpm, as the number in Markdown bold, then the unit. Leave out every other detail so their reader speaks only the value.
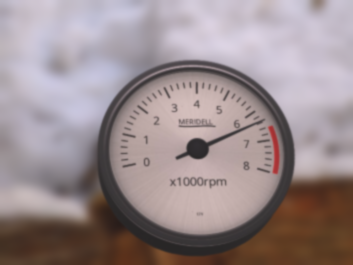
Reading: **6400** rpm
